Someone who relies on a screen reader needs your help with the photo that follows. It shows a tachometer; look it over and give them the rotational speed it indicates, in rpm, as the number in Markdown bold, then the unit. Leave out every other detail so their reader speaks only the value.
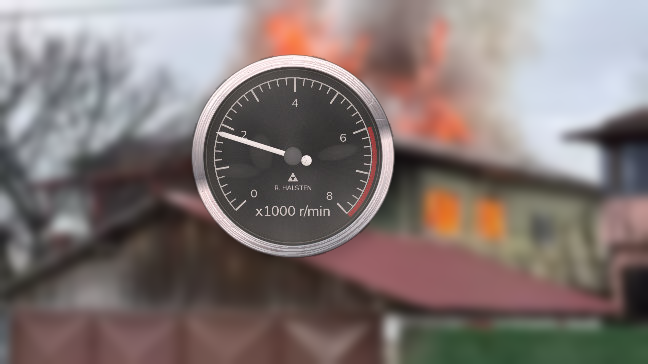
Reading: **1800** rpm
